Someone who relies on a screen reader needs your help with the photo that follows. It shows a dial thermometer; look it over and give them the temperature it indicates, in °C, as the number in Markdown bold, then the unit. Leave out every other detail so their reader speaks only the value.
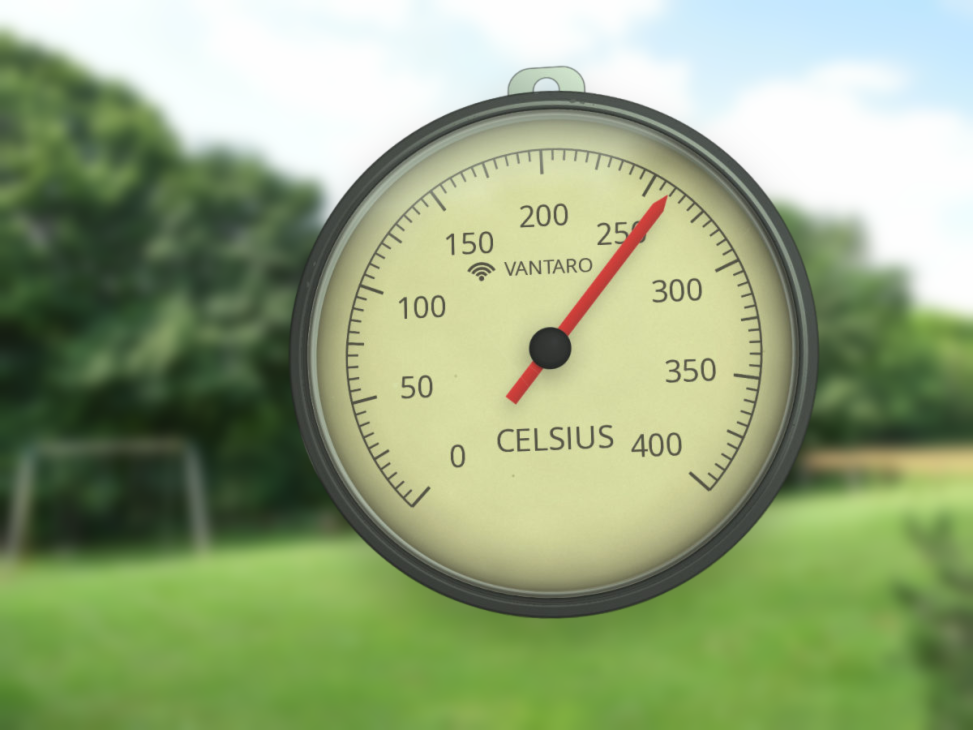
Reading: **260** °C
